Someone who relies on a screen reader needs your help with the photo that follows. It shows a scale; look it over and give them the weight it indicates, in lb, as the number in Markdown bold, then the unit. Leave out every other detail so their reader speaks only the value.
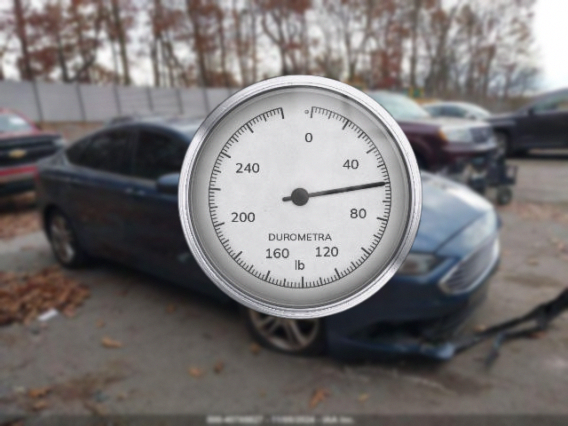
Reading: **60** lb
